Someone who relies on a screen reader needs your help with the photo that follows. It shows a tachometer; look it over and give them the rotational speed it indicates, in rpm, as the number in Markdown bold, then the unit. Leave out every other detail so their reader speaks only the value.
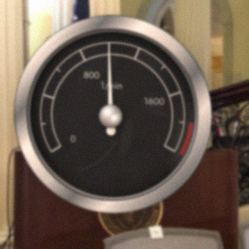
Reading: **1000** rpm
